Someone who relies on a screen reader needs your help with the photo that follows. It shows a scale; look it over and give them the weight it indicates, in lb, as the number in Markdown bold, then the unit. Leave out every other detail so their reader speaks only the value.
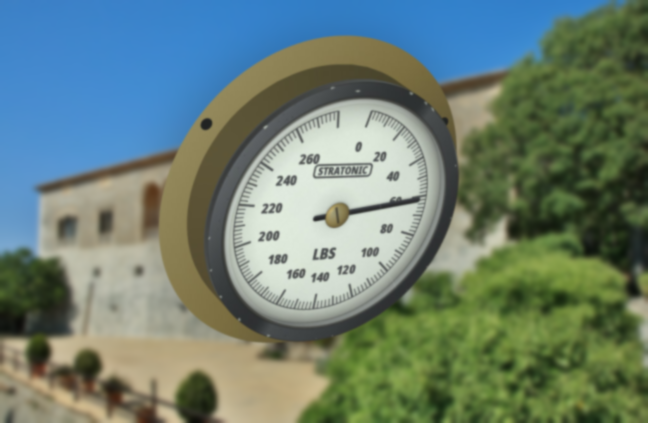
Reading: **60** lb
